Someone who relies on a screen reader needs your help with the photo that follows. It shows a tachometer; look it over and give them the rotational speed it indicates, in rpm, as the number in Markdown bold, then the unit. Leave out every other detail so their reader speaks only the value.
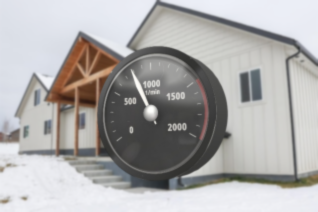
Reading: **800** rpm
